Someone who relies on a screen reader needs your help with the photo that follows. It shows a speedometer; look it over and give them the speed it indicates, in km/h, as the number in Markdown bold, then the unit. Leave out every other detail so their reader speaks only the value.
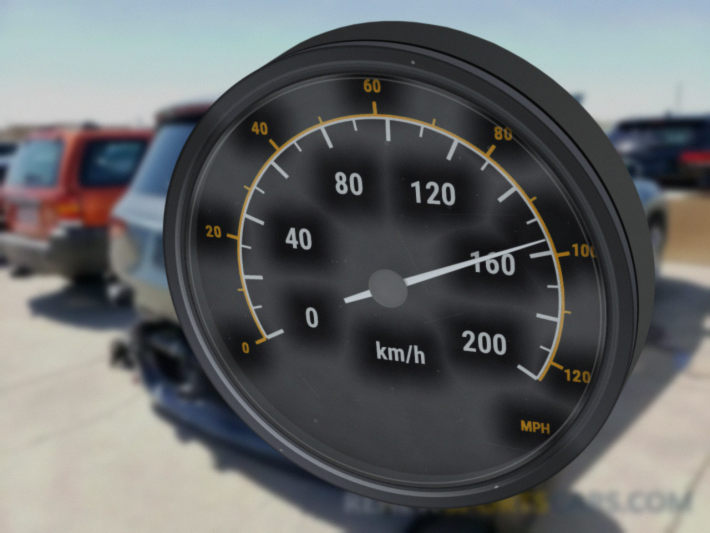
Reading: **155** km/h
